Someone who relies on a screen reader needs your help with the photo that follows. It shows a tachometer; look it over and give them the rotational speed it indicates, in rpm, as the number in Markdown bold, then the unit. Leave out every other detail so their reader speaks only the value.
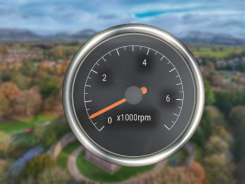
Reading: **500** rpm
